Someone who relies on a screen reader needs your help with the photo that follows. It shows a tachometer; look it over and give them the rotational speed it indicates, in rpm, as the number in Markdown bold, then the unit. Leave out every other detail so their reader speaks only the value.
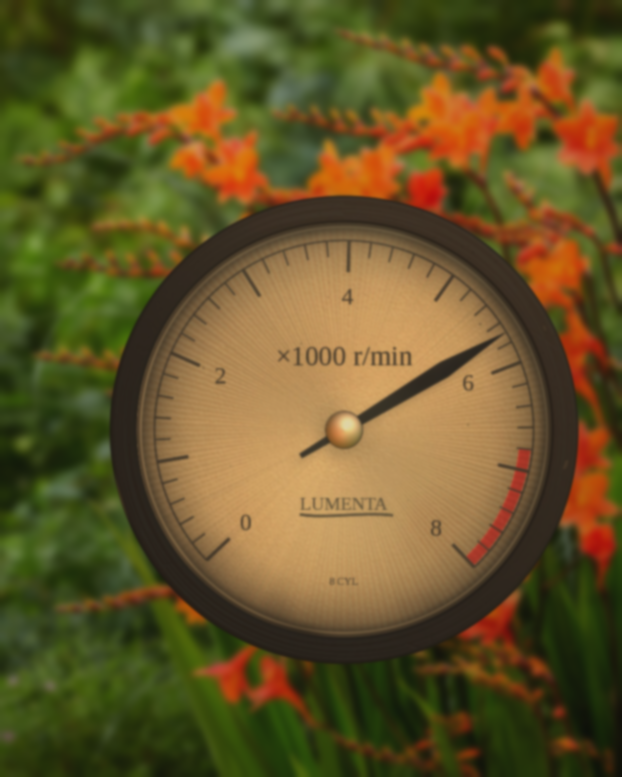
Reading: **5700** rpm
